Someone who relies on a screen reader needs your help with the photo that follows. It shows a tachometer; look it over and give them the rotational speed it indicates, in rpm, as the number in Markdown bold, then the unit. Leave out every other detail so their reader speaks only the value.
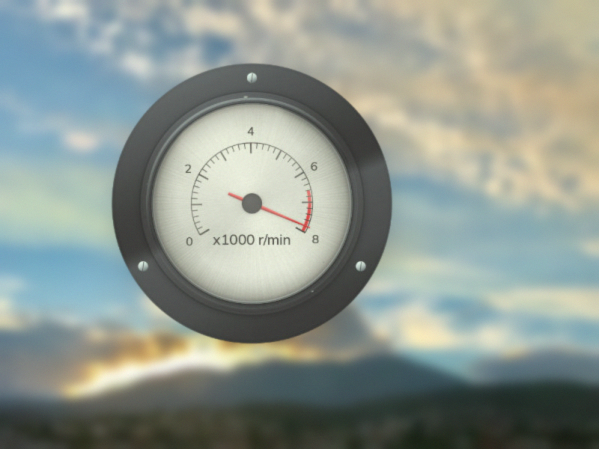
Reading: **7800** rpm
